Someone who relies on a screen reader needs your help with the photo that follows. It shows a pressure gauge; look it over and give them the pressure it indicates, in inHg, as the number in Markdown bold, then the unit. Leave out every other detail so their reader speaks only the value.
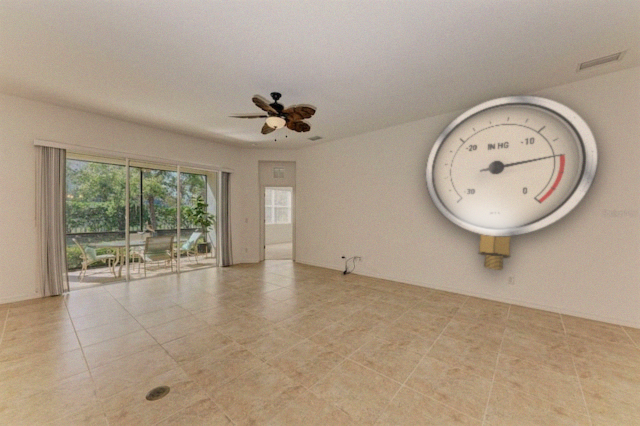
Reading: **-6** inHg
